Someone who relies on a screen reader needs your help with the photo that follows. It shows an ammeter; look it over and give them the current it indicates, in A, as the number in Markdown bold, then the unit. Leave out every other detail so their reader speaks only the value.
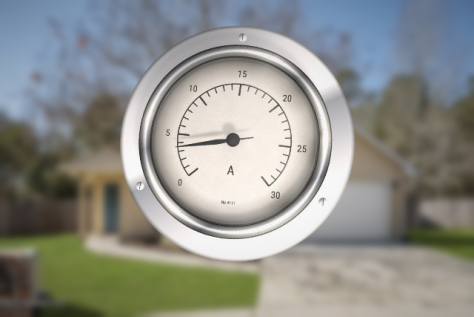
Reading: **3.5** A
